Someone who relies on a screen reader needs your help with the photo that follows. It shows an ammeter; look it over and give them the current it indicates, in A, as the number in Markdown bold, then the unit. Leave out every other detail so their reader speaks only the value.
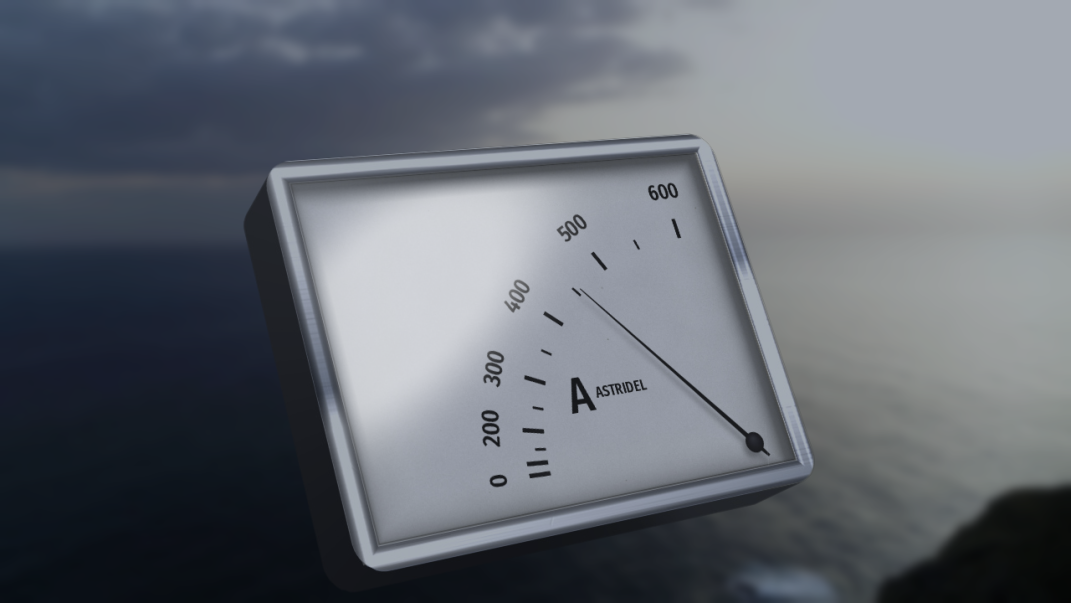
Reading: **450** A
